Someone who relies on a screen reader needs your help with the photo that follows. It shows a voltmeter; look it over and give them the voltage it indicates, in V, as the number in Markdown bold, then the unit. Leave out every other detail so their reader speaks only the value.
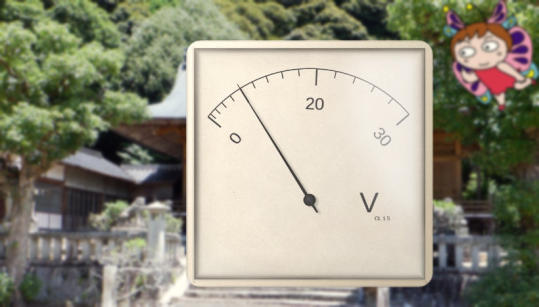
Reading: **10** V
